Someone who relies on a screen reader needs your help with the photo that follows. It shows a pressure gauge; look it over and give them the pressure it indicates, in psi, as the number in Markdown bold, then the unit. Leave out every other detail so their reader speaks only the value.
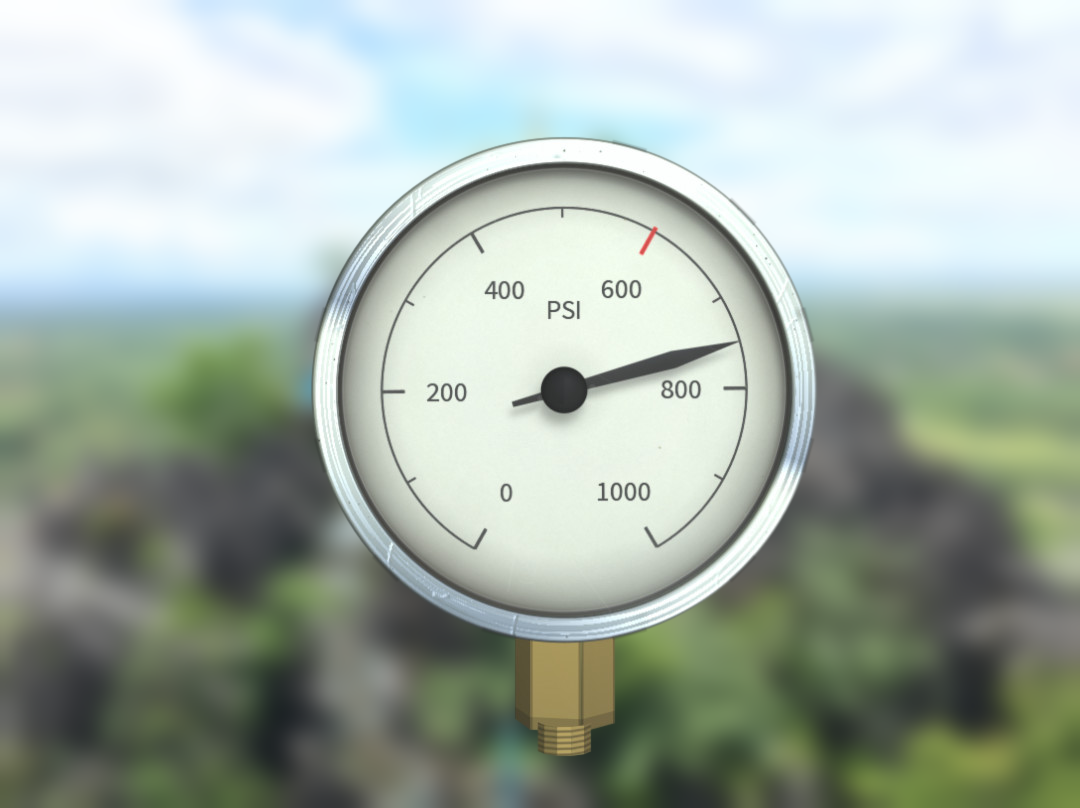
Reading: **750** psi
